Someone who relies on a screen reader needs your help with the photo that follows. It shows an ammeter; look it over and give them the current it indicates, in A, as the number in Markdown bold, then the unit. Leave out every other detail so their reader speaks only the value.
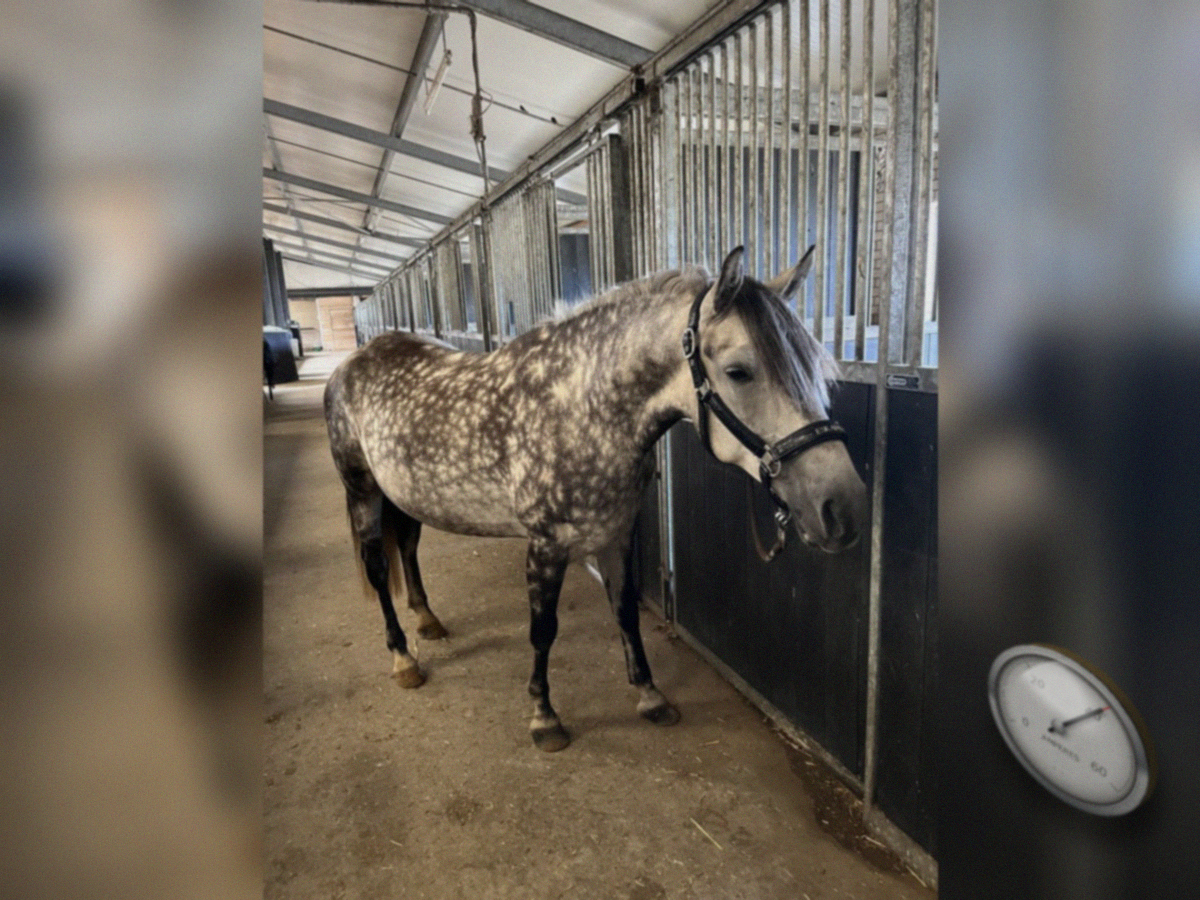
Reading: **40** A
